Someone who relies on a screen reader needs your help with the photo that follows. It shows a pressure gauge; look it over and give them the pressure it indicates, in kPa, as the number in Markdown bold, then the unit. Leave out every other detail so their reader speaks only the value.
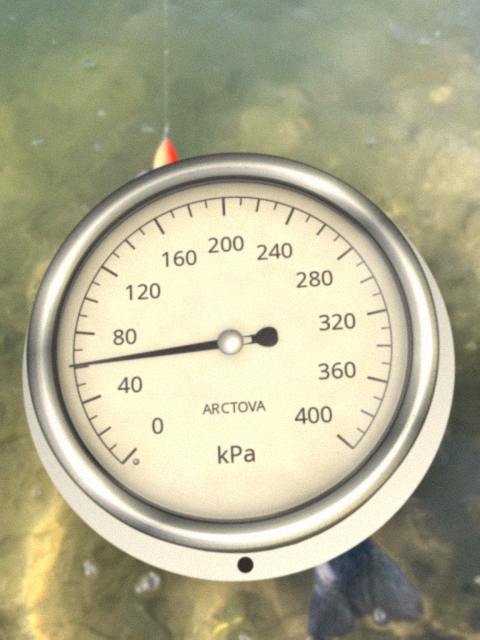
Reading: **60** kPa
